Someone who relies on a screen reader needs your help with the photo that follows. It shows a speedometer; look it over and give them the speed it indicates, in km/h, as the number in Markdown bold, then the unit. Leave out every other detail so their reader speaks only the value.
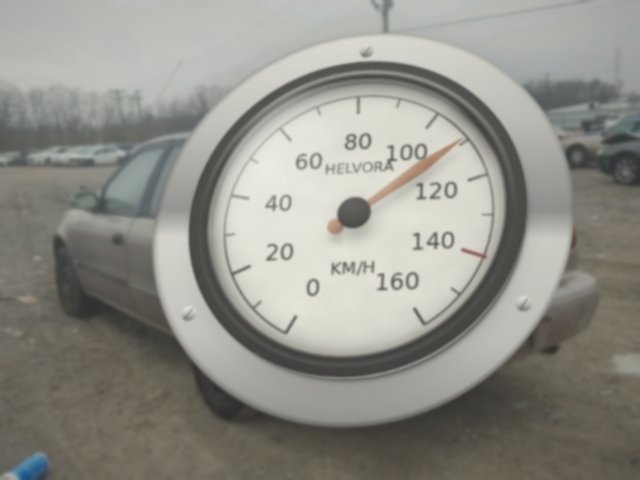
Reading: **110** km/h
